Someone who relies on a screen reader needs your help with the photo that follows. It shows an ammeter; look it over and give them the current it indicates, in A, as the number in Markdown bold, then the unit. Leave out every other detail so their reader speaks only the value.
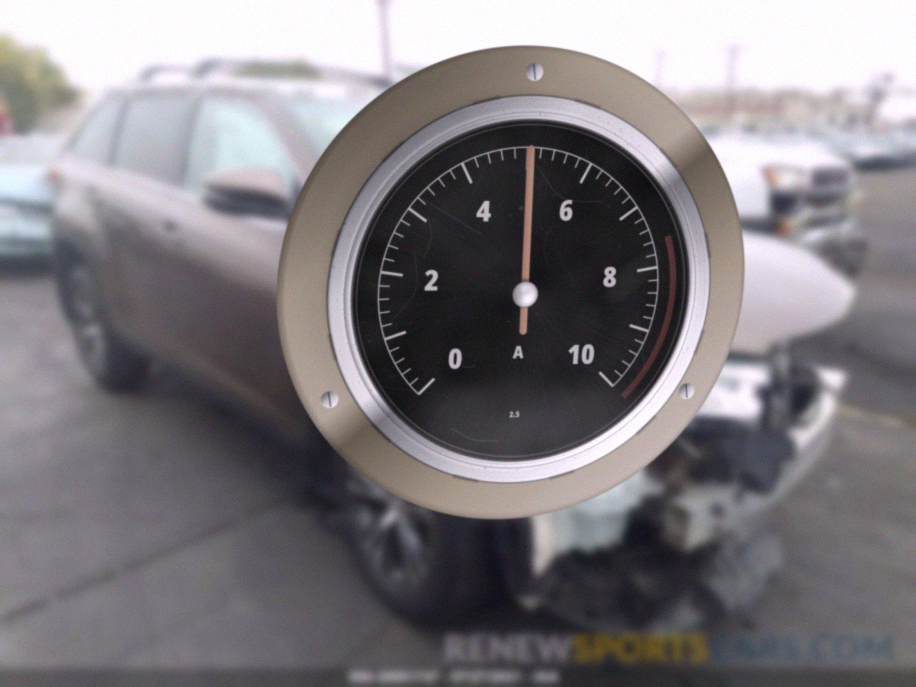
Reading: **5** A
